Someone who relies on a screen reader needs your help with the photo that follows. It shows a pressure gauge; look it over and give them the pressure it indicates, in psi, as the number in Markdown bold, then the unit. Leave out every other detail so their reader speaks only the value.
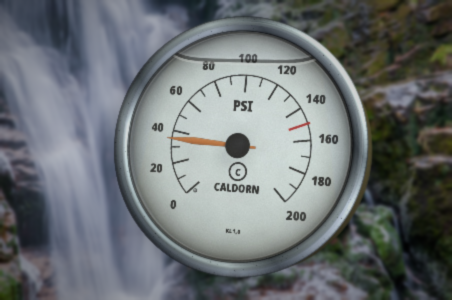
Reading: **35** psi
